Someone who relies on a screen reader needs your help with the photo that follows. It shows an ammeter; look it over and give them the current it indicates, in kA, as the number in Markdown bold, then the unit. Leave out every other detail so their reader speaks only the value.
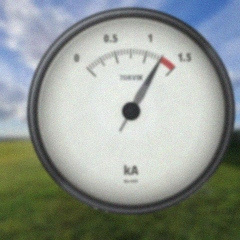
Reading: **1.25** kA
